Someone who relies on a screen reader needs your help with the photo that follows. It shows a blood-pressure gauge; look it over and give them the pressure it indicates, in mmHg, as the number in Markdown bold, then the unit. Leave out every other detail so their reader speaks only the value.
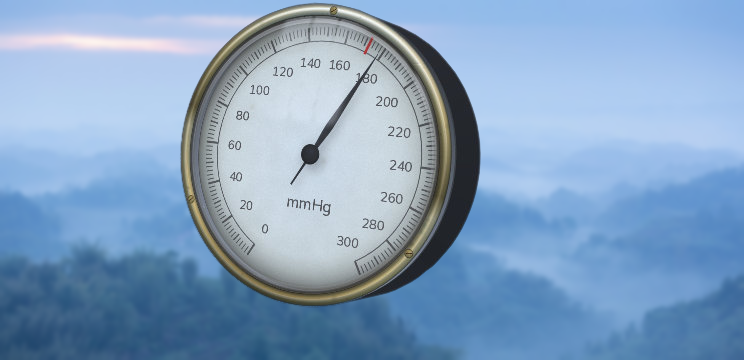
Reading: **180** mmHg
